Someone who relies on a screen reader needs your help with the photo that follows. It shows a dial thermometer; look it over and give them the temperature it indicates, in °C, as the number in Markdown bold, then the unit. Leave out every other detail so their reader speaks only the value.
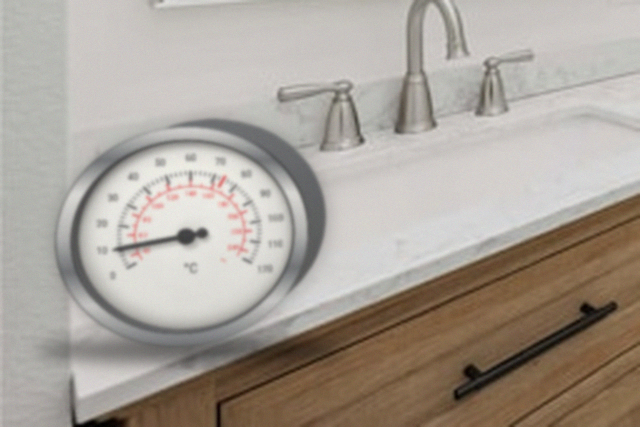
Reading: **10** °C
